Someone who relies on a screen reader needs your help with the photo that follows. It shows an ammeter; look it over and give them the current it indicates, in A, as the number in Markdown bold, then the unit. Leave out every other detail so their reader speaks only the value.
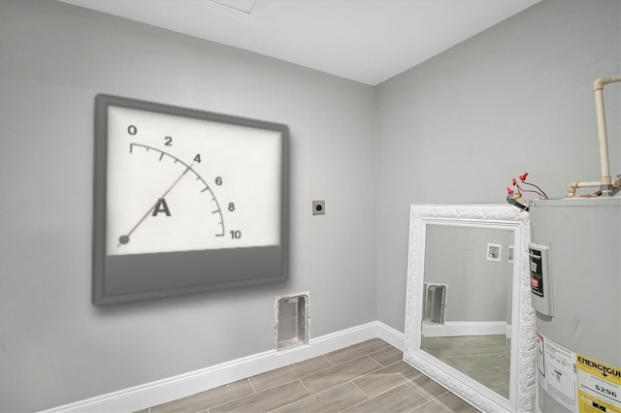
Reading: **4** A
